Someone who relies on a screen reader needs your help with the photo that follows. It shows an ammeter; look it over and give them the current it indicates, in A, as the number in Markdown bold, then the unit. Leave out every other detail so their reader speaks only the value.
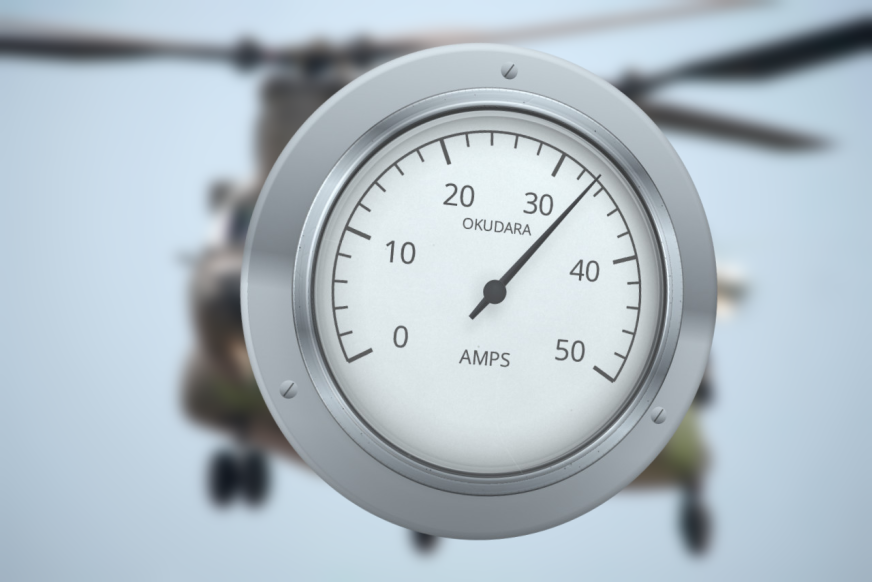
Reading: **33** A
